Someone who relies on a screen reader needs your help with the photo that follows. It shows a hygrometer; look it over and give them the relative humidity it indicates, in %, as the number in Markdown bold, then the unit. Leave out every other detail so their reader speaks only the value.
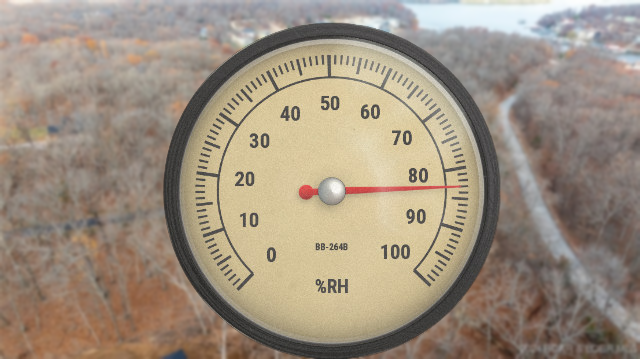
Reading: **83** %
